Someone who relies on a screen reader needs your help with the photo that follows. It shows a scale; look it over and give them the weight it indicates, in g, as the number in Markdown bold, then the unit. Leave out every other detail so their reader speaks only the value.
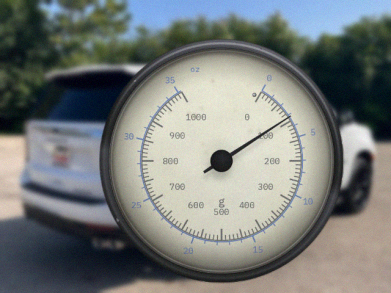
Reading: **90** g
